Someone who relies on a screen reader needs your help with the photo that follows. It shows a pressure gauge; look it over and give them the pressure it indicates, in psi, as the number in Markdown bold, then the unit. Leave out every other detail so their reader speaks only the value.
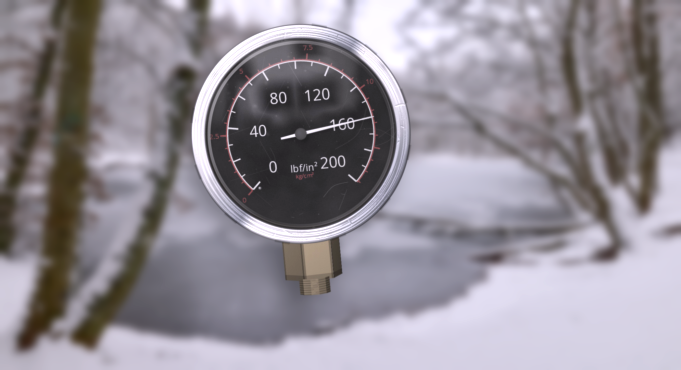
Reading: **160** psi
